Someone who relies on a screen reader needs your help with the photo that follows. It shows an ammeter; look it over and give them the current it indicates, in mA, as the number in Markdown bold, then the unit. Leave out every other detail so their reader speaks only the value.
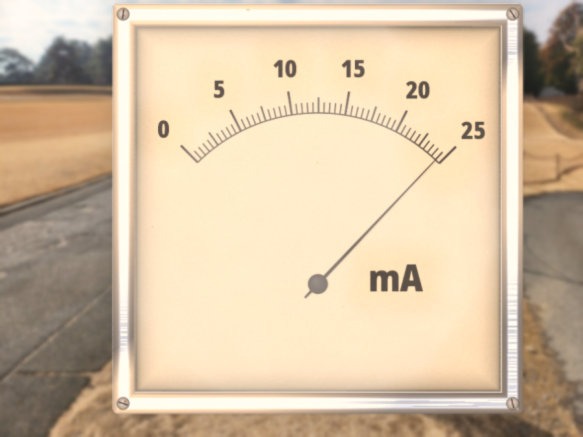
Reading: **24.5** mA
